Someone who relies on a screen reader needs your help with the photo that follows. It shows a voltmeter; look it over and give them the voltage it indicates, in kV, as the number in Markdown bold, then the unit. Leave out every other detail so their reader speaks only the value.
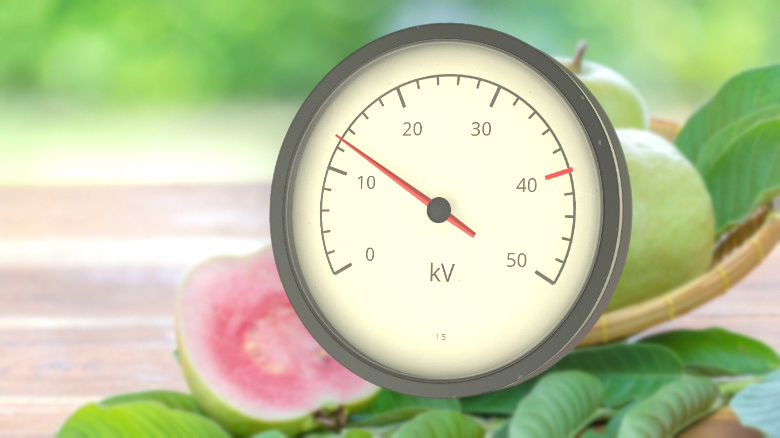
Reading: **13** kV
